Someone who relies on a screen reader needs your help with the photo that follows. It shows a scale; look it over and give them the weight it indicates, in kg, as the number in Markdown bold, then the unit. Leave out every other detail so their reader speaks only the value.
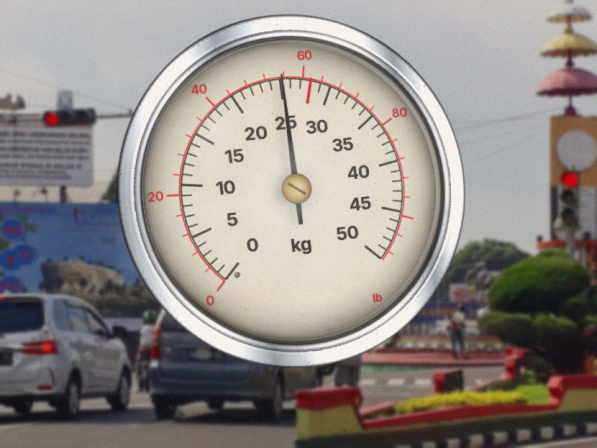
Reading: **25** kg
